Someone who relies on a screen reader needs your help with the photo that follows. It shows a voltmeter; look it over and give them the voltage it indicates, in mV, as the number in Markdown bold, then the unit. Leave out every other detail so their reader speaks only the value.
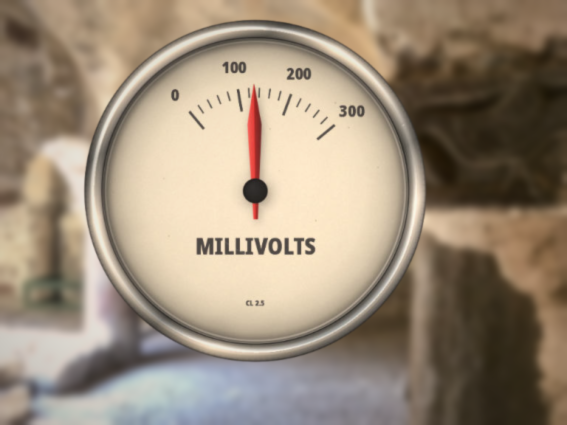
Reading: **130** mV
